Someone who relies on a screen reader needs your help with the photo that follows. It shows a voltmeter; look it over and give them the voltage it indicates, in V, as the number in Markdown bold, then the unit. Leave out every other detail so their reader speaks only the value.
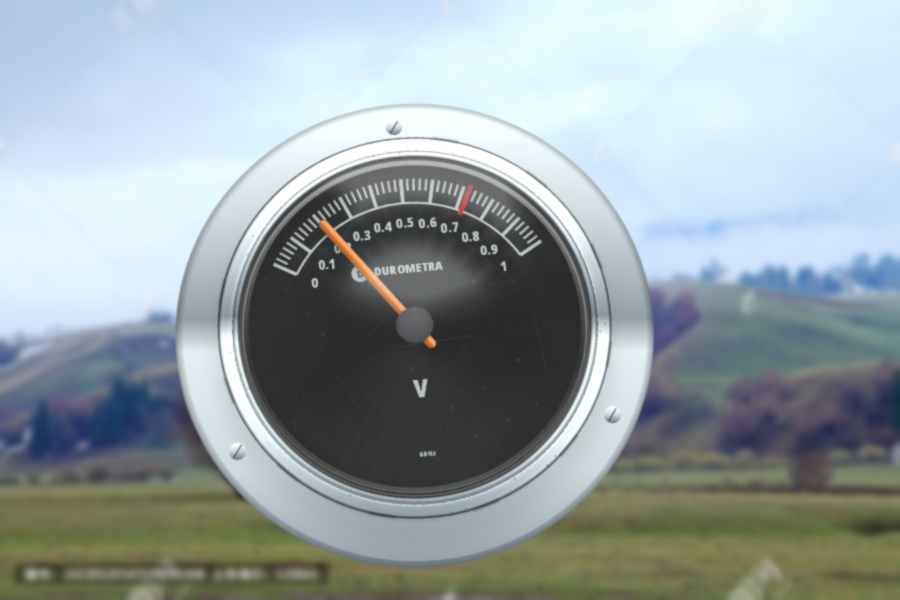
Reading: **0.2** V
